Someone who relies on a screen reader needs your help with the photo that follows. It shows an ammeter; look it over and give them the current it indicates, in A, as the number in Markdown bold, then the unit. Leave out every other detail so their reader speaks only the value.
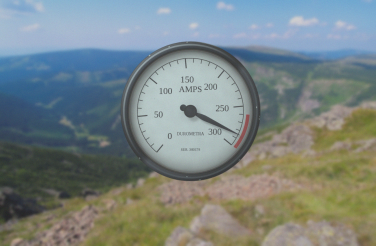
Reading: **285** A
